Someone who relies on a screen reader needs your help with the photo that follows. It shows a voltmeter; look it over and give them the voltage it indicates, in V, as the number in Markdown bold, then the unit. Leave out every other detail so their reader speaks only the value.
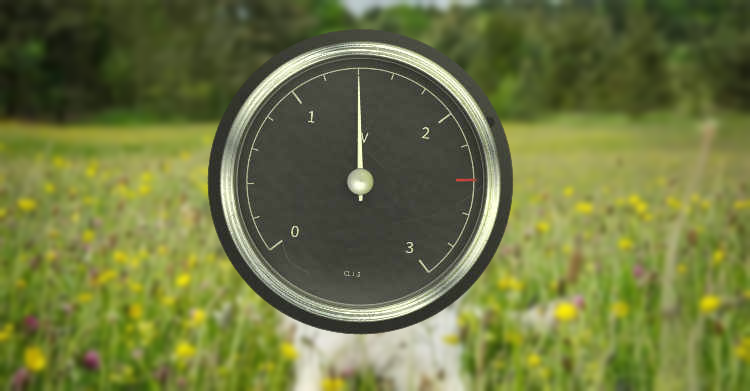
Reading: **1.4** V
